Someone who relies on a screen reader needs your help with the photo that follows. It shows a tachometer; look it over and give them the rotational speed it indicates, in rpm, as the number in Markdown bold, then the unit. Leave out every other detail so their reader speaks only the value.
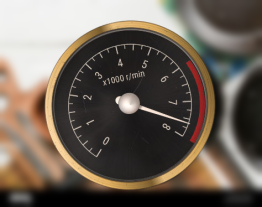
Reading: **7625** rpm
